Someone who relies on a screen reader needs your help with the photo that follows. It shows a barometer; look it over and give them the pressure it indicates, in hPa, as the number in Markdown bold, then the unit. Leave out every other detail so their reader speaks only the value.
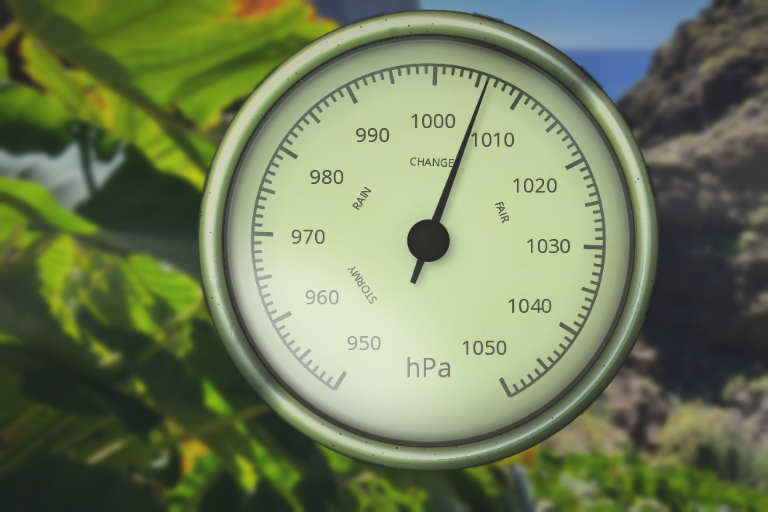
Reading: **1006** hPa
